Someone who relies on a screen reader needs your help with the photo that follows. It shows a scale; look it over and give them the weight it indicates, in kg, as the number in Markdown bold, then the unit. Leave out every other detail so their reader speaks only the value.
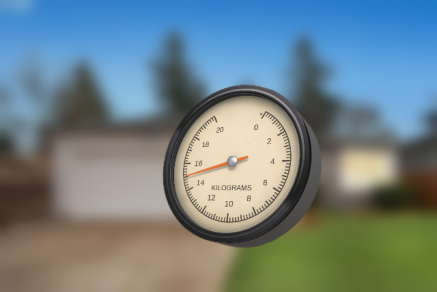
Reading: **15** kg
